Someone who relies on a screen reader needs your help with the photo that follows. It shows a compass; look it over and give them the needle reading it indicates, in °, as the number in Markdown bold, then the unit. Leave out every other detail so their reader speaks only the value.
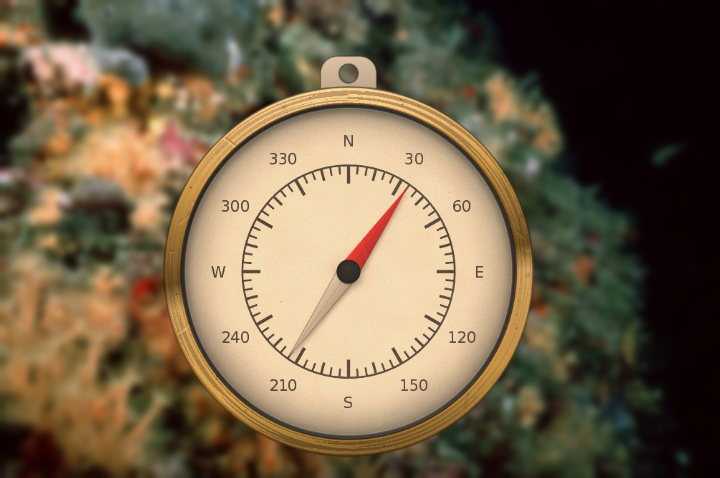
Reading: **35** °
